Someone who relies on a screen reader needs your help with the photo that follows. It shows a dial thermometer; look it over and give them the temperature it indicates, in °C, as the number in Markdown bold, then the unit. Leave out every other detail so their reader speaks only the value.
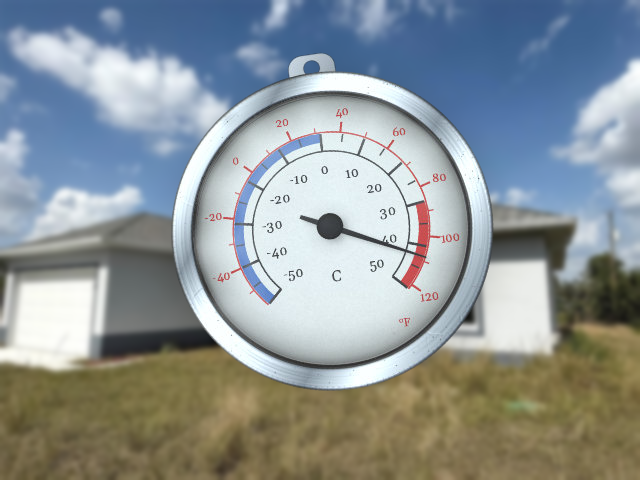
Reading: **42.5** °C
